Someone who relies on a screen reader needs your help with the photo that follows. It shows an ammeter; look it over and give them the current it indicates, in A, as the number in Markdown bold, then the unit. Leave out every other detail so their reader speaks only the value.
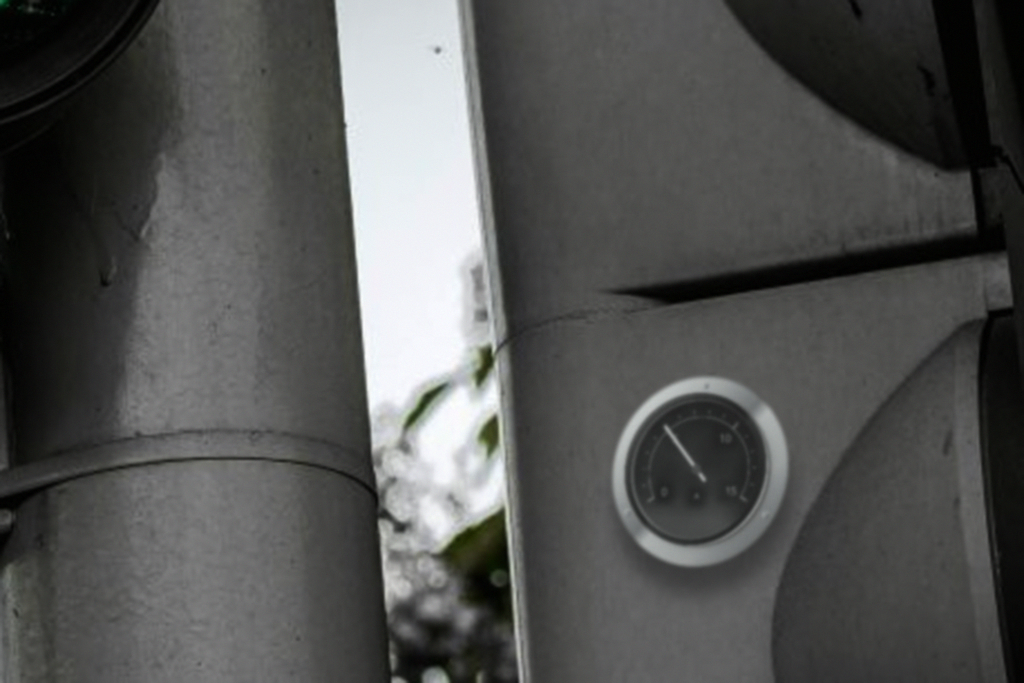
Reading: **5** A
